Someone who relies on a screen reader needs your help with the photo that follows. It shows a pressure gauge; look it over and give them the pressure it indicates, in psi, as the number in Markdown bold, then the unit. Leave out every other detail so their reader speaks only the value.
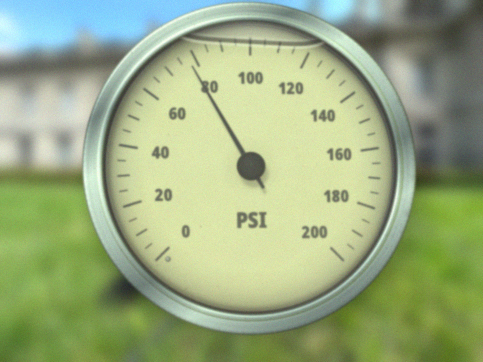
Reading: **77.5** psi
